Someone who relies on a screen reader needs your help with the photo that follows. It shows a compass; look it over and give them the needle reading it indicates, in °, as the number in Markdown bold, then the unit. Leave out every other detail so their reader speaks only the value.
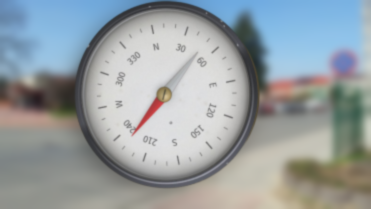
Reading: **230** °
